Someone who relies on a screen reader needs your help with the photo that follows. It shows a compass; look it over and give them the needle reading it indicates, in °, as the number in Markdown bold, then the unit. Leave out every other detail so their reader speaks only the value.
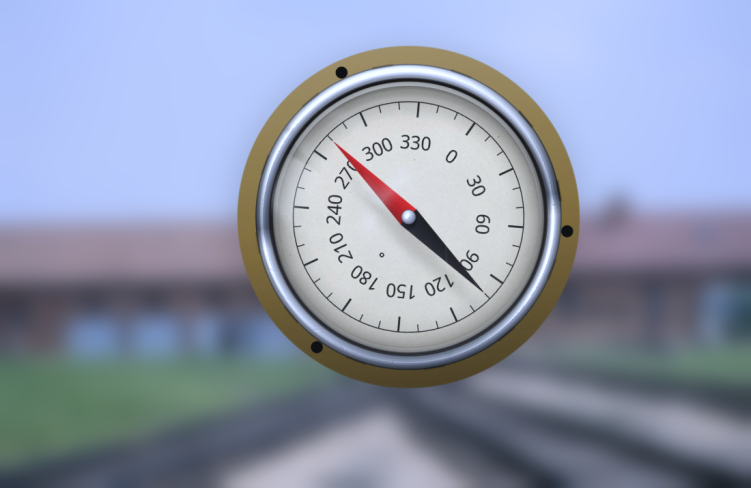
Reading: **280** °
